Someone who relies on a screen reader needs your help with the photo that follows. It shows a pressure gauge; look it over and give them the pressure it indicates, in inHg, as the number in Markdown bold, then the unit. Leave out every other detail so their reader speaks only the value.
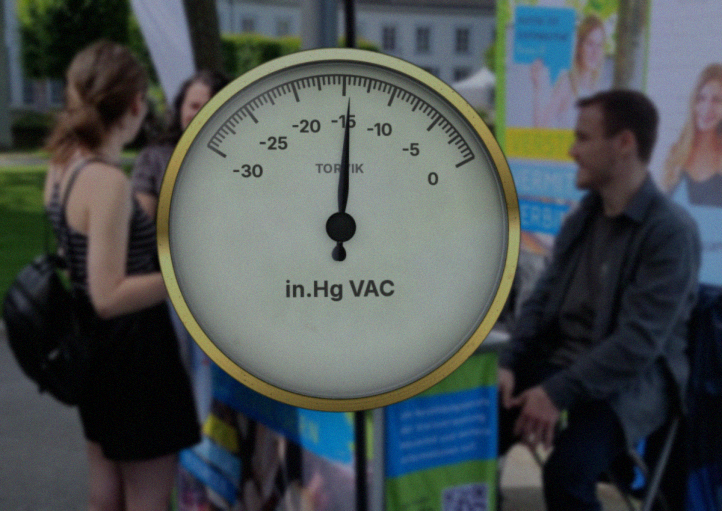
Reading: **-14.5** inHg
